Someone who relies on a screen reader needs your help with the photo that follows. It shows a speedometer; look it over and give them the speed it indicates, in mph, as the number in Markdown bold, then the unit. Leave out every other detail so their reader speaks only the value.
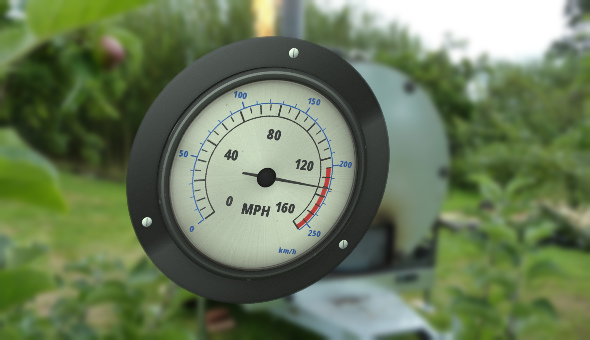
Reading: **135** mph
